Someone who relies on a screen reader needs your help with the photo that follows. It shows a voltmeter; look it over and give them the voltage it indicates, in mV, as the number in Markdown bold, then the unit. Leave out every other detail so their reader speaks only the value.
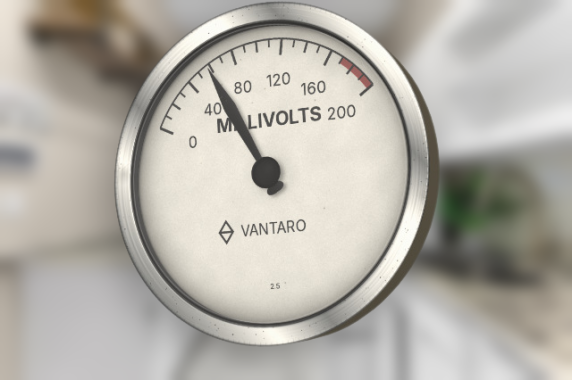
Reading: **60** mV
